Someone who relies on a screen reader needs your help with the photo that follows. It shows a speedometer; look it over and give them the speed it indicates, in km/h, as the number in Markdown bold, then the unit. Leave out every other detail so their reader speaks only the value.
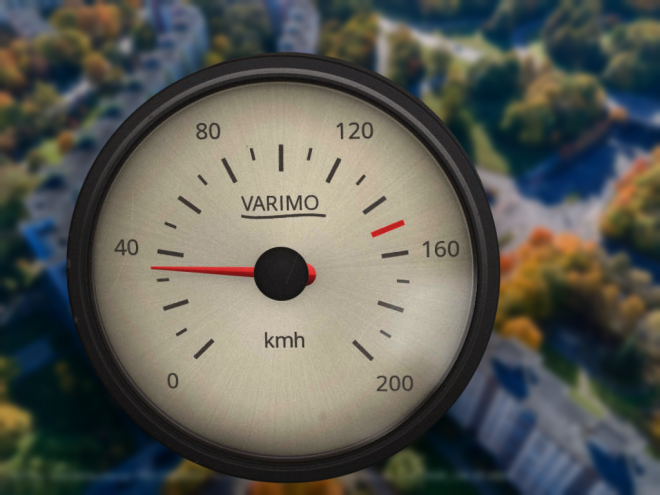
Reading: **35** km/h
